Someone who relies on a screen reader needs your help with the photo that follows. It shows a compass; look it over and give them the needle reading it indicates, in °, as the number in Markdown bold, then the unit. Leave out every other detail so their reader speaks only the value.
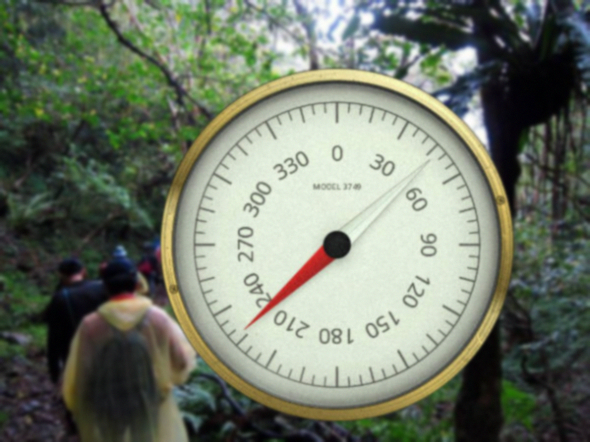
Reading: **227.5** °
